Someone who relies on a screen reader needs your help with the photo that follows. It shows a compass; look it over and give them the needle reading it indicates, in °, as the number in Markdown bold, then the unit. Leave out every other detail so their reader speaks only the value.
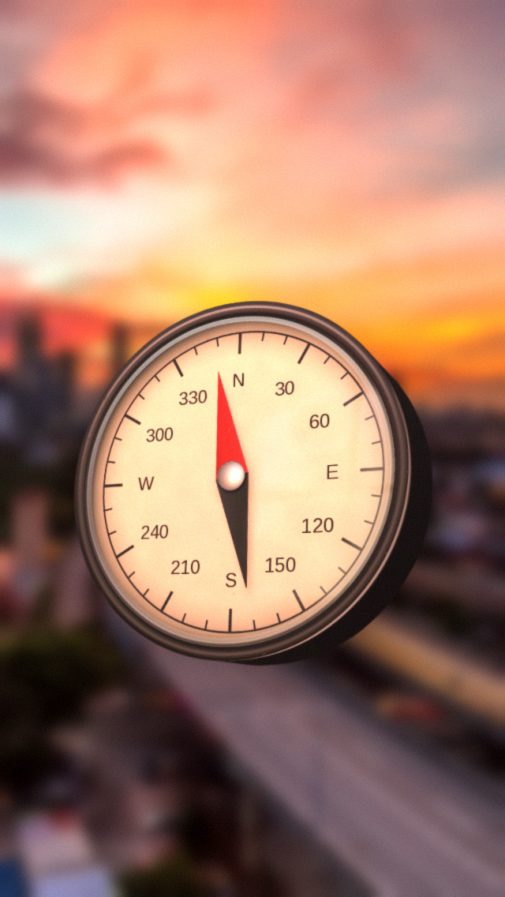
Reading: **350** °
